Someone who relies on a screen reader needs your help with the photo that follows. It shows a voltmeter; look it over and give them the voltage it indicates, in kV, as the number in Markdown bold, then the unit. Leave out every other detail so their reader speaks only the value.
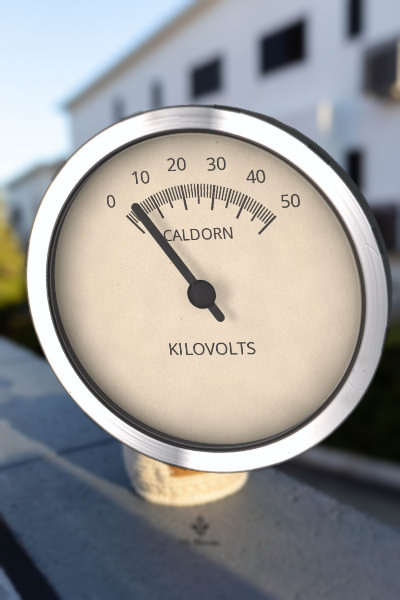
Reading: **5** kV
